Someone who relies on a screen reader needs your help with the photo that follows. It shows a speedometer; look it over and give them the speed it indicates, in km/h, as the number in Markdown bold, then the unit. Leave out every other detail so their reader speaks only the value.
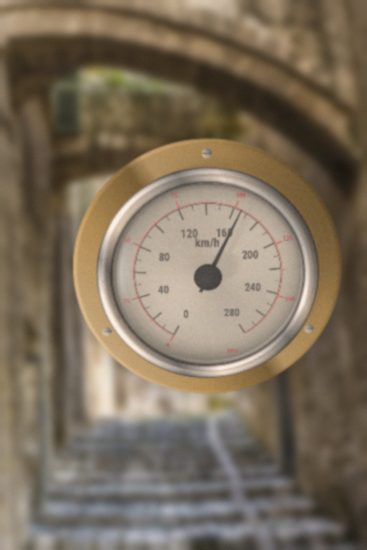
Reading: **165** km/h
